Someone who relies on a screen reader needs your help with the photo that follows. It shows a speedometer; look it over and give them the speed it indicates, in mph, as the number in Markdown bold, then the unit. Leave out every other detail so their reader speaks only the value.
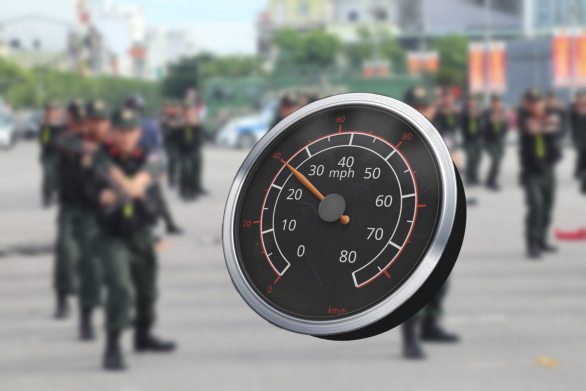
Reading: **25** mph
